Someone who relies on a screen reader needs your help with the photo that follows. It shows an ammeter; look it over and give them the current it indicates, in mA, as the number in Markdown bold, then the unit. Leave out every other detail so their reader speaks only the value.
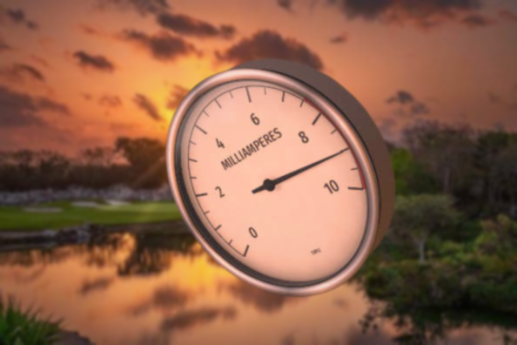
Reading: **9** mA
